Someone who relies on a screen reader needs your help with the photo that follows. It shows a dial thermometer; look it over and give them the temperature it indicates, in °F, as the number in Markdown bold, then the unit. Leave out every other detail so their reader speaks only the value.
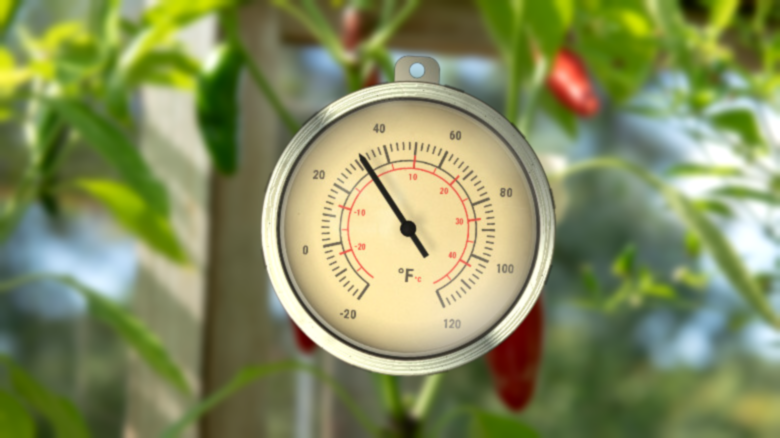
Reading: **32** °F
